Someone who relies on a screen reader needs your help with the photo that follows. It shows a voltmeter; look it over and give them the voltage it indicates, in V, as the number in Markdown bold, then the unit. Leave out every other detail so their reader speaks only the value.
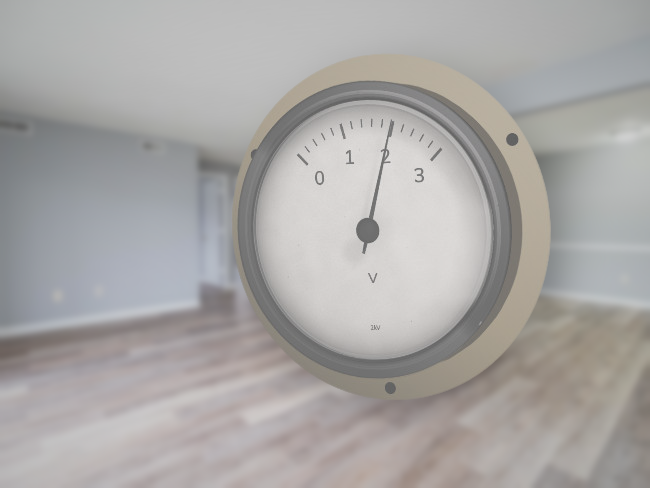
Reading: **2** V
